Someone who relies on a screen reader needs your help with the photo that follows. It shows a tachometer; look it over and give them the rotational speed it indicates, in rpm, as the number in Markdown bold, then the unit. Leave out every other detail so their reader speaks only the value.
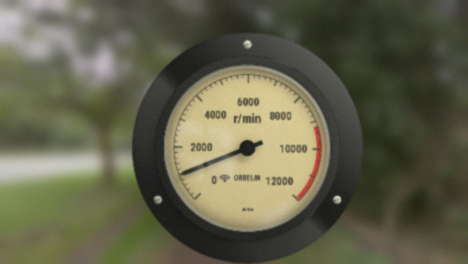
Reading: **1000** rpm
